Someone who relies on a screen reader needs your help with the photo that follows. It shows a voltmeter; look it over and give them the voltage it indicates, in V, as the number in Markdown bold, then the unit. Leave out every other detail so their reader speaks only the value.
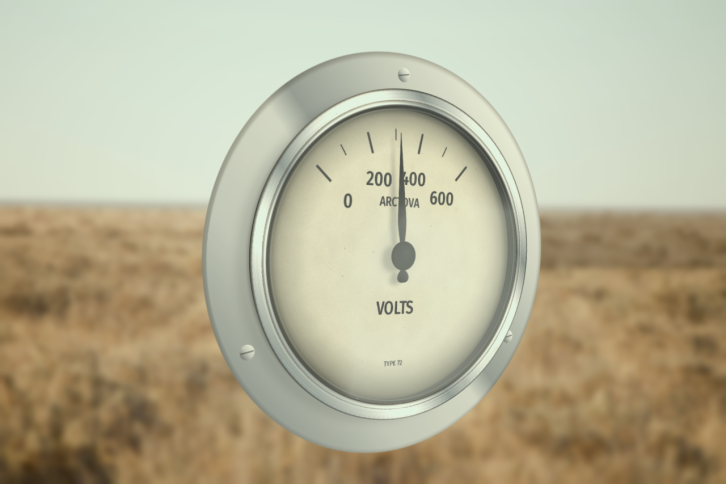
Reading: **300** V
